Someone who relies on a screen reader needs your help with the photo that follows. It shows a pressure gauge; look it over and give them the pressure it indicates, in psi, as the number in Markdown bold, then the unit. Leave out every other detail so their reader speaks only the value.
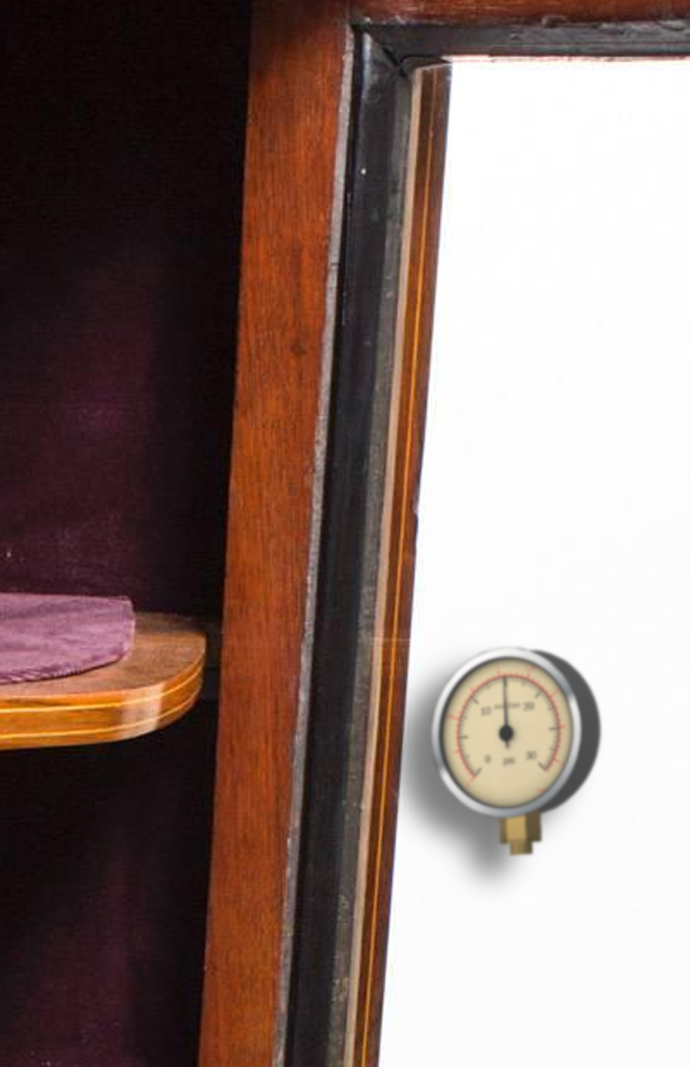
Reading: **15** psi
